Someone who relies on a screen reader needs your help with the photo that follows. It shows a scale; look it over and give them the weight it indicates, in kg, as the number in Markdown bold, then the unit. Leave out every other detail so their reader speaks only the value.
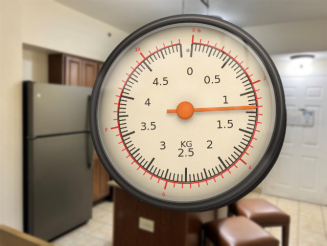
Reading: **1.2** kg
